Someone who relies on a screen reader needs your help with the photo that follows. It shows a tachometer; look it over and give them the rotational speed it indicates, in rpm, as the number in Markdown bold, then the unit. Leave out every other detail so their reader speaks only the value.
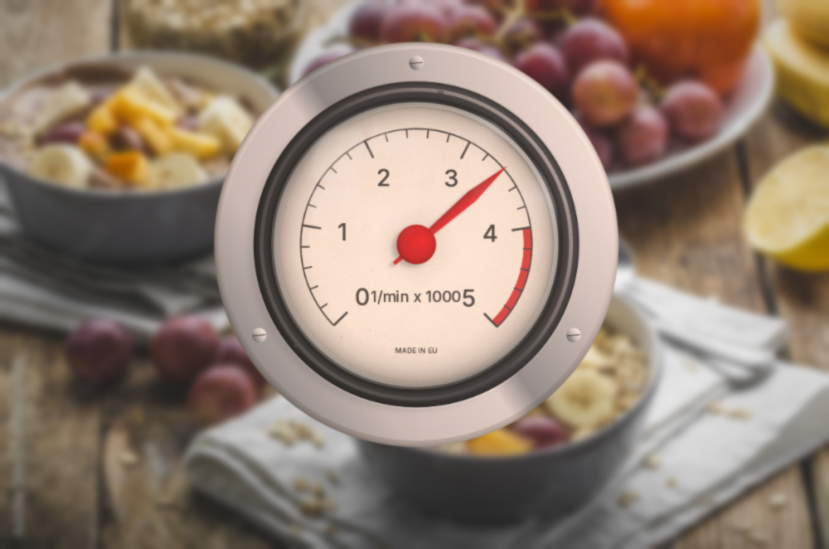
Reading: **3400** rpm
